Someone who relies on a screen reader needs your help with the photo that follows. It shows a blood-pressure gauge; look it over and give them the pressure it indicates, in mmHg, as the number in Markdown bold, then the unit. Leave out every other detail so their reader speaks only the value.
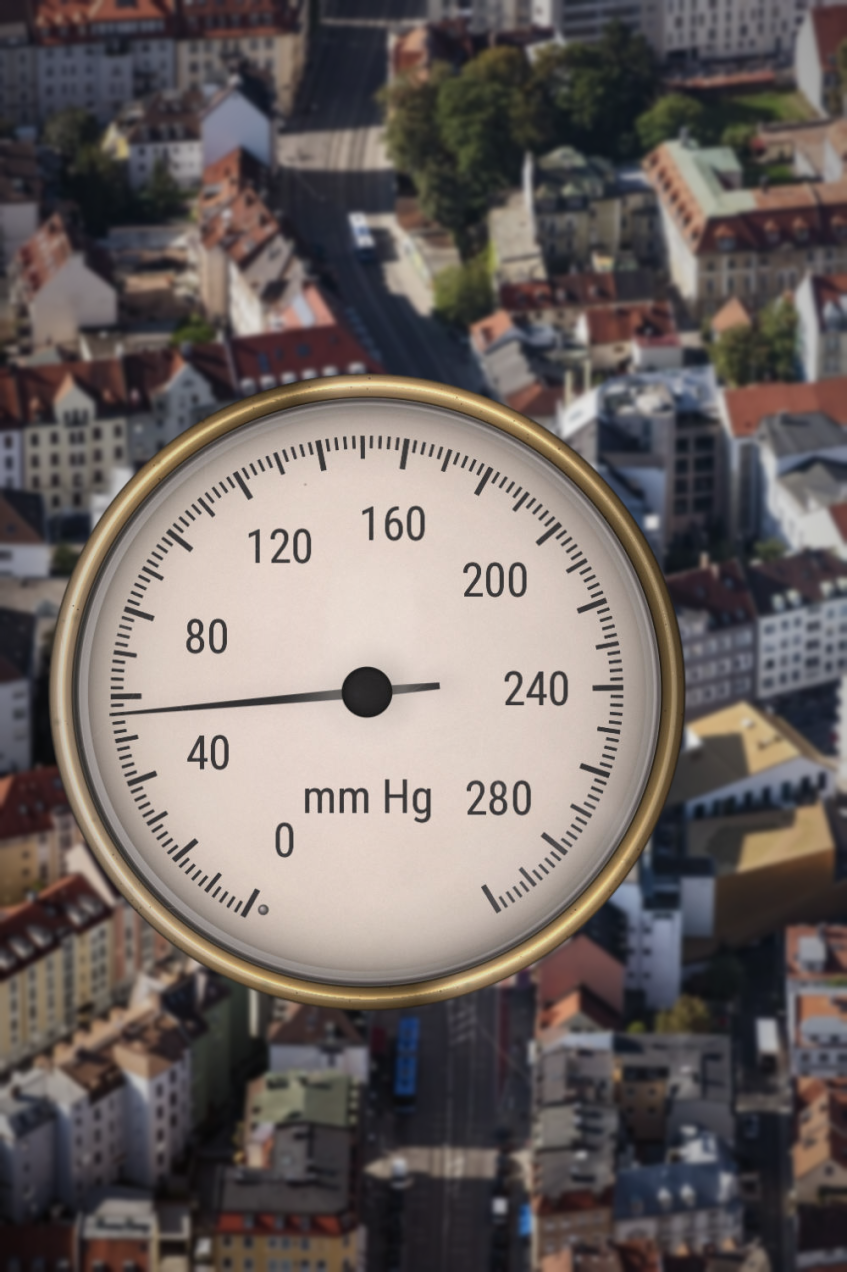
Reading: **56** mmHg
